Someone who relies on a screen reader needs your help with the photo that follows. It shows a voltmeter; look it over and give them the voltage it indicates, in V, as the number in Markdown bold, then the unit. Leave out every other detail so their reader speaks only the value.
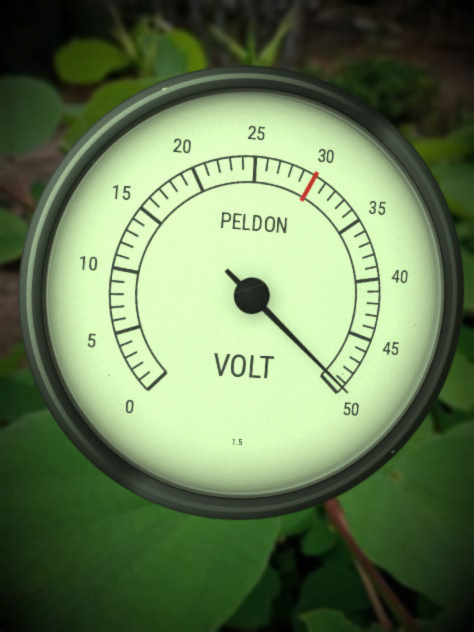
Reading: **49.5** V
